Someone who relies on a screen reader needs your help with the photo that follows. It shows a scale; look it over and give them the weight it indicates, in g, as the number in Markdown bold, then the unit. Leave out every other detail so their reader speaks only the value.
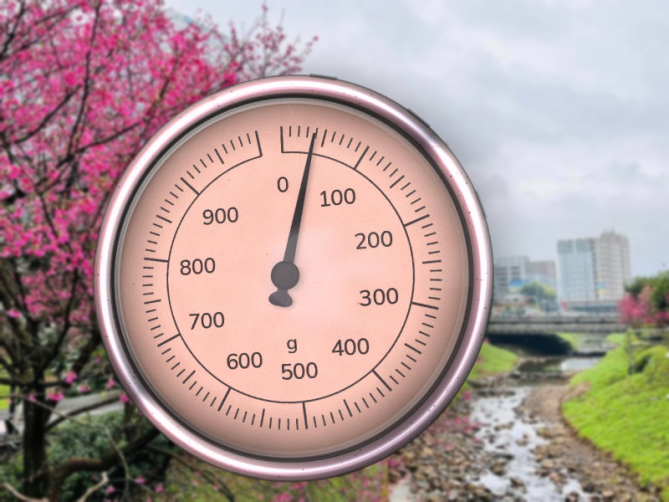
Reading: **40** g
